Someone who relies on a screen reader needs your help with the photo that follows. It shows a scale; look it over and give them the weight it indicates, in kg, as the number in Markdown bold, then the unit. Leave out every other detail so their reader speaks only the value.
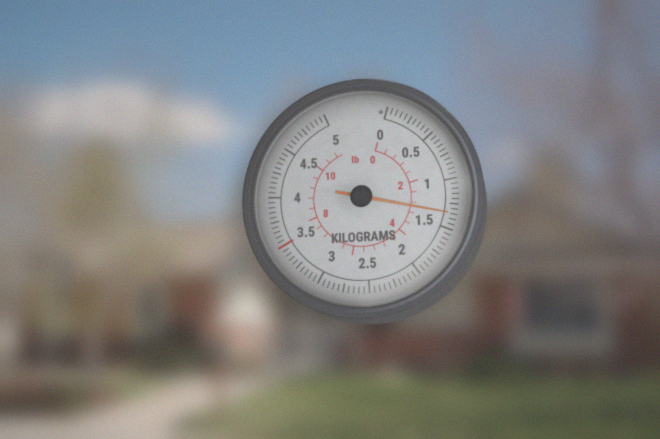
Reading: **1.35** kg
